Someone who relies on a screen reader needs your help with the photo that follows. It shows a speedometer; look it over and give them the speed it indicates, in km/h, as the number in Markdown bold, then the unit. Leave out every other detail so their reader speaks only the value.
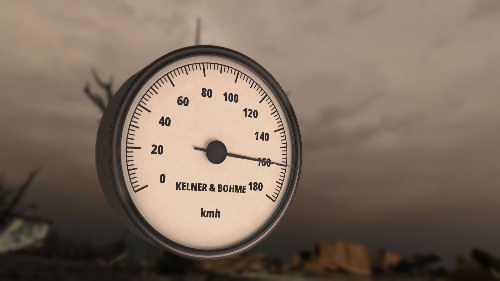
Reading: **160** km/h
